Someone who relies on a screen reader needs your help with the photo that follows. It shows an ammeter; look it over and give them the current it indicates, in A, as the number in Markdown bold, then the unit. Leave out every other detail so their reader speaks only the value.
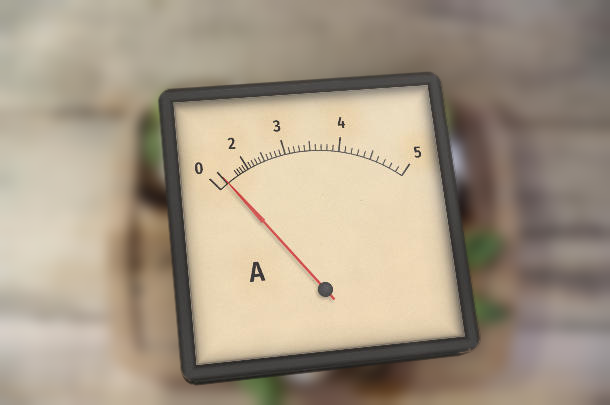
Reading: **1** A
